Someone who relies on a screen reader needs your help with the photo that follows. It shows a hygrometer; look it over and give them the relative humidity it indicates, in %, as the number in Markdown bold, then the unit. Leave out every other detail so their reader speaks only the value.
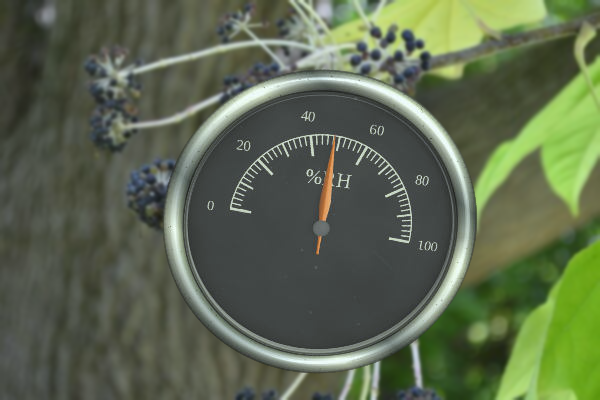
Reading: **48** %
